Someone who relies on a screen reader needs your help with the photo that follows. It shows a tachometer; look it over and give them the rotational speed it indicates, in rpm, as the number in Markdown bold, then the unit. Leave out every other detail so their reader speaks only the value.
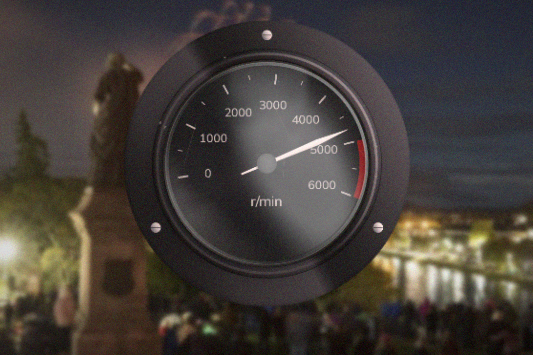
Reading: **4750** rpm
